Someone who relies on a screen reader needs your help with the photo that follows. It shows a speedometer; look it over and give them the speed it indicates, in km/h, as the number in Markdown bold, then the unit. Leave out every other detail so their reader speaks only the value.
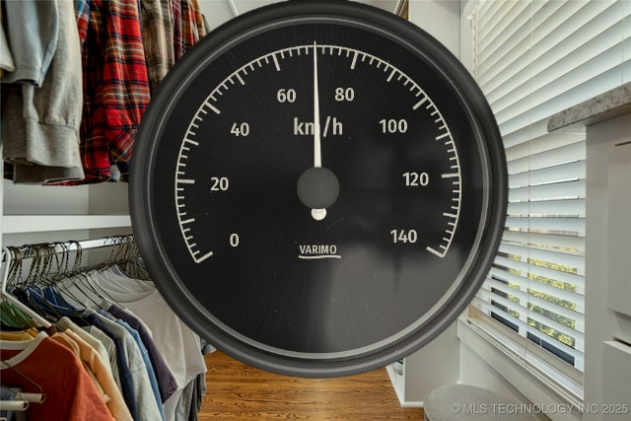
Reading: **70** km/h
